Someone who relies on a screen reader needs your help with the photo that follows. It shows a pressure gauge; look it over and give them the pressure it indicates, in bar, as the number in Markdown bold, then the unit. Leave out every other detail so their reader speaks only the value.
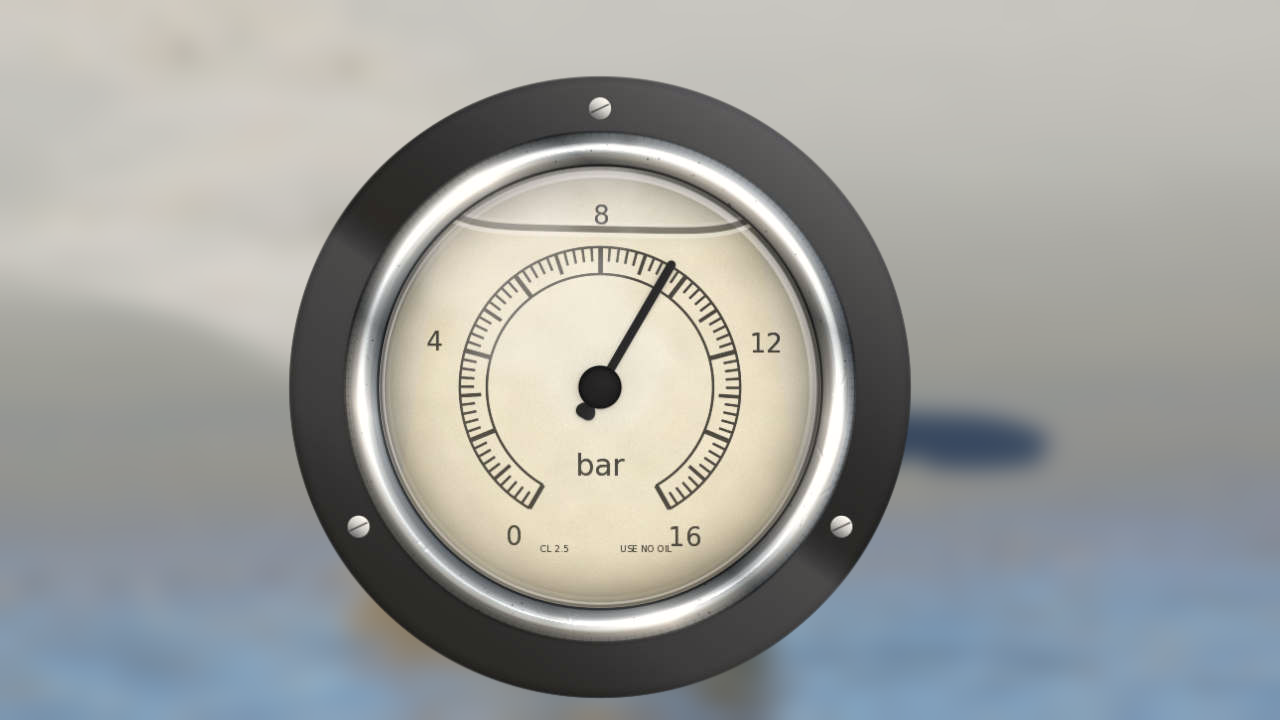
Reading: **9.6** bar
